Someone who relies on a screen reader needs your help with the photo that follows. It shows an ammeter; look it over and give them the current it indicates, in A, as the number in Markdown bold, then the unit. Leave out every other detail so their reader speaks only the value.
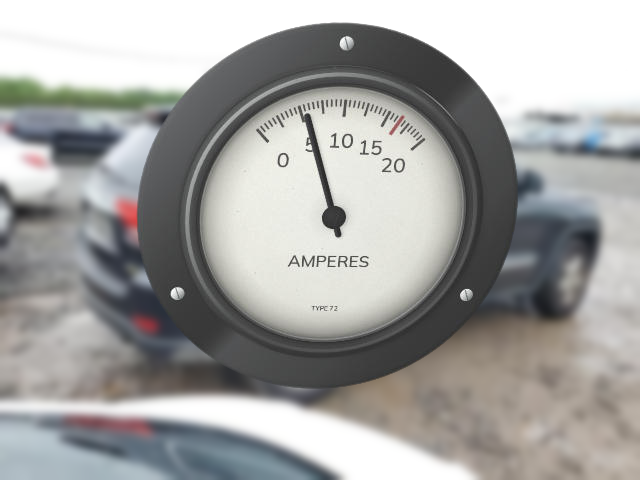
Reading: **5.5** A
